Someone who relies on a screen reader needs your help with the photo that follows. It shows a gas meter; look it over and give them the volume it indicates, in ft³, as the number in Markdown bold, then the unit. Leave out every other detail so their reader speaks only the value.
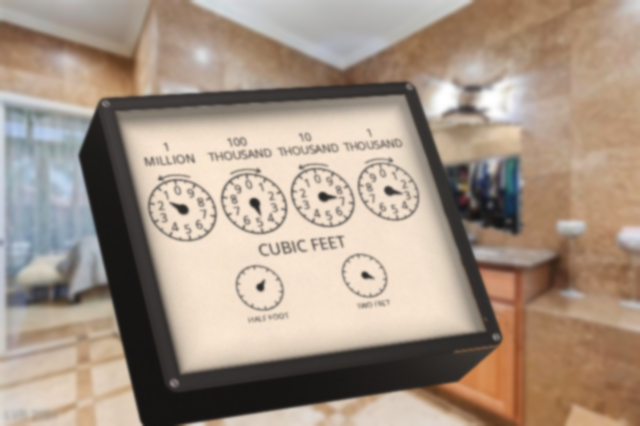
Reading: **147300** ft³
